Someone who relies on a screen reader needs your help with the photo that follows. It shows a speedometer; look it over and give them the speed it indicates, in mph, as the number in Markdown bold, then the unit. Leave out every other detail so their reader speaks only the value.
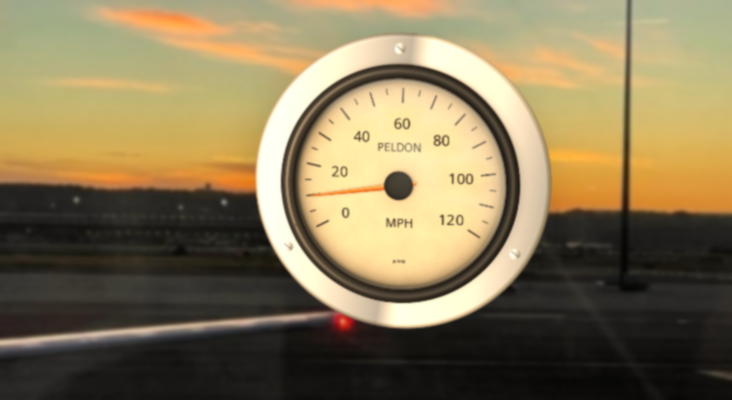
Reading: **10** mph
